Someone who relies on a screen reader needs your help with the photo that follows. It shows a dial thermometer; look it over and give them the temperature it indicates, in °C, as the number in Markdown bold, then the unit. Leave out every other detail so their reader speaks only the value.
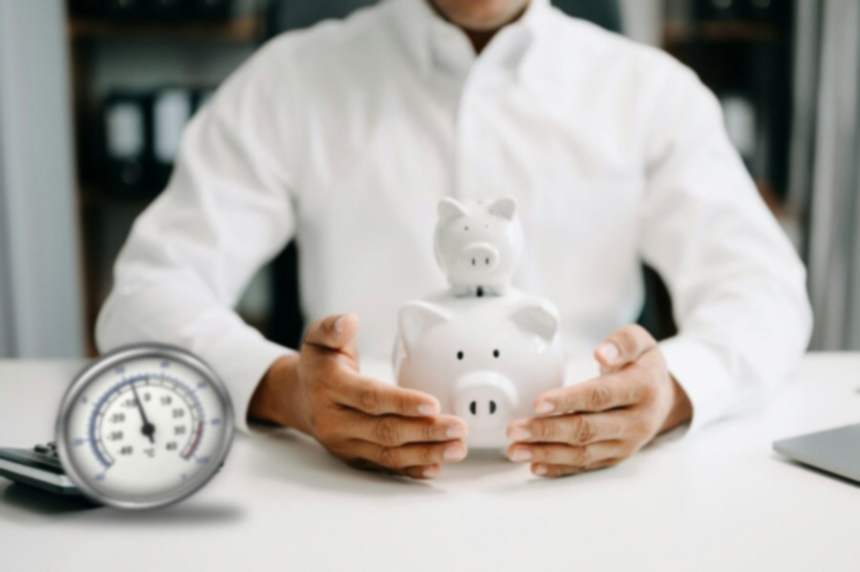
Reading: **-5** °C
